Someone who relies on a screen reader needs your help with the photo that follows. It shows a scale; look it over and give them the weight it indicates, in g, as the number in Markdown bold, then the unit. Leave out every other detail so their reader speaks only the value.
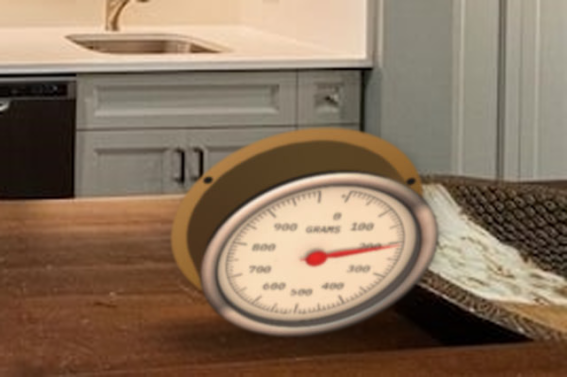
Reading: **200** g
